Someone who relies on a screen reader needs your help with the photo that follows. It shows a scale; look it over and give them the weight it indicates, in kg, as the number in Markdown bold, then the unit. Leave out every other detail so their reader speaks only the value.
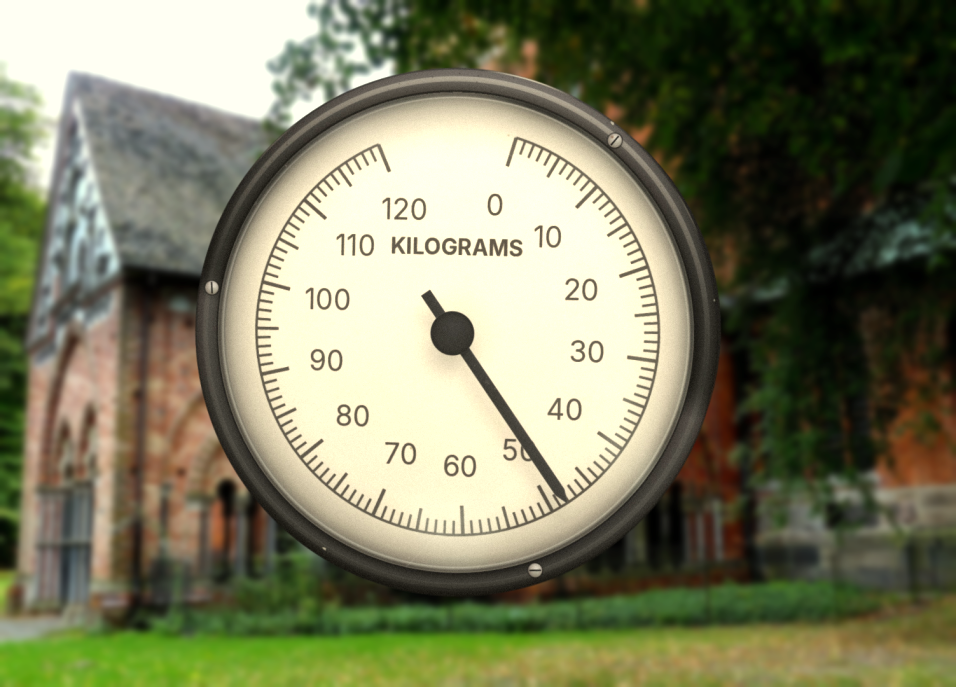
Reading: **48** kg
